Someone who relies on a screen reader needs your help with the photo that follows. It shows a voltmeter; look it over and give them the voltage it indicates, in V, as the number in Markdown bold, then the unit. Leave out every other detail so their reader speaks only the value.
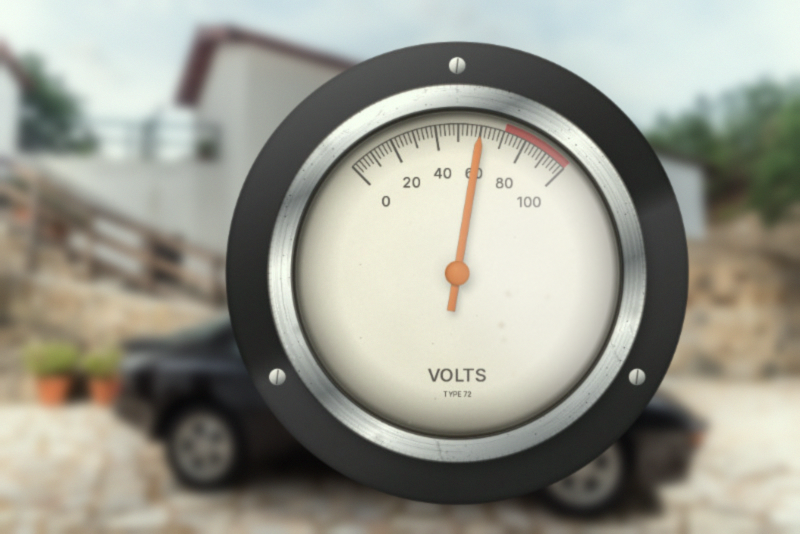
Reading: **60** V
